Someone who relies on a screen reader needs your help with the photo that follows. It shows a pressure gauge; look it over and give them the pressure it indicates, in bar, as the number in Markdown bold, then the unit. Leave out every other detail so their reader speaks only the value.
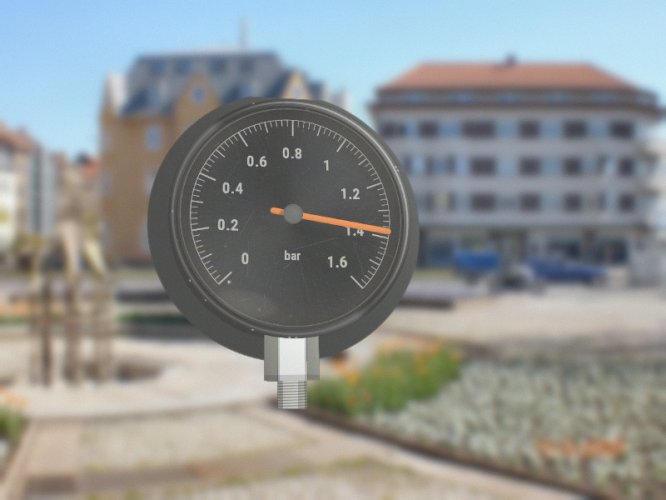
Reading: **1.38** bar
